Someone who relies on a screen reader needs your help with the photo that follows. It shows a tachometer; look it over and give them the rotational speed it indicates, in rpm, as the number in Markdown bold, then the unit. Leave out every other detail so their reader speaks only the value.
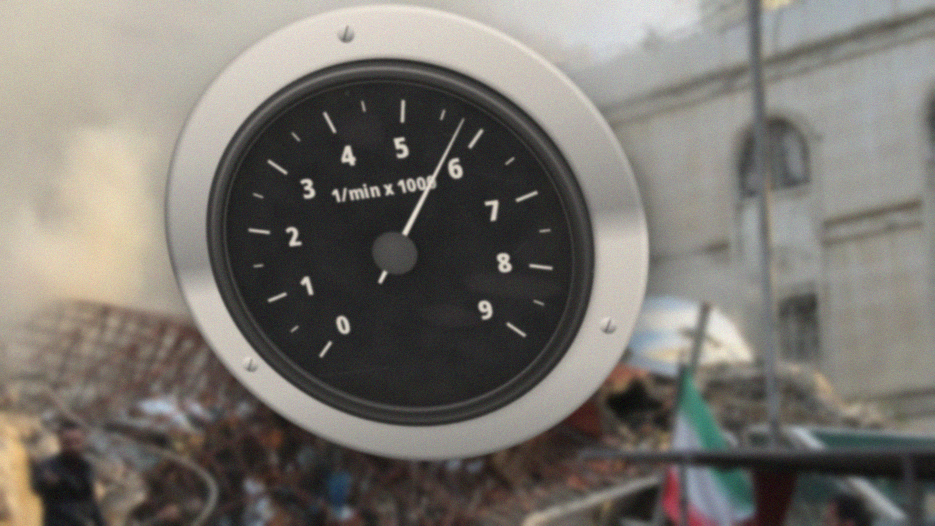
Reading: **5750** rpm
